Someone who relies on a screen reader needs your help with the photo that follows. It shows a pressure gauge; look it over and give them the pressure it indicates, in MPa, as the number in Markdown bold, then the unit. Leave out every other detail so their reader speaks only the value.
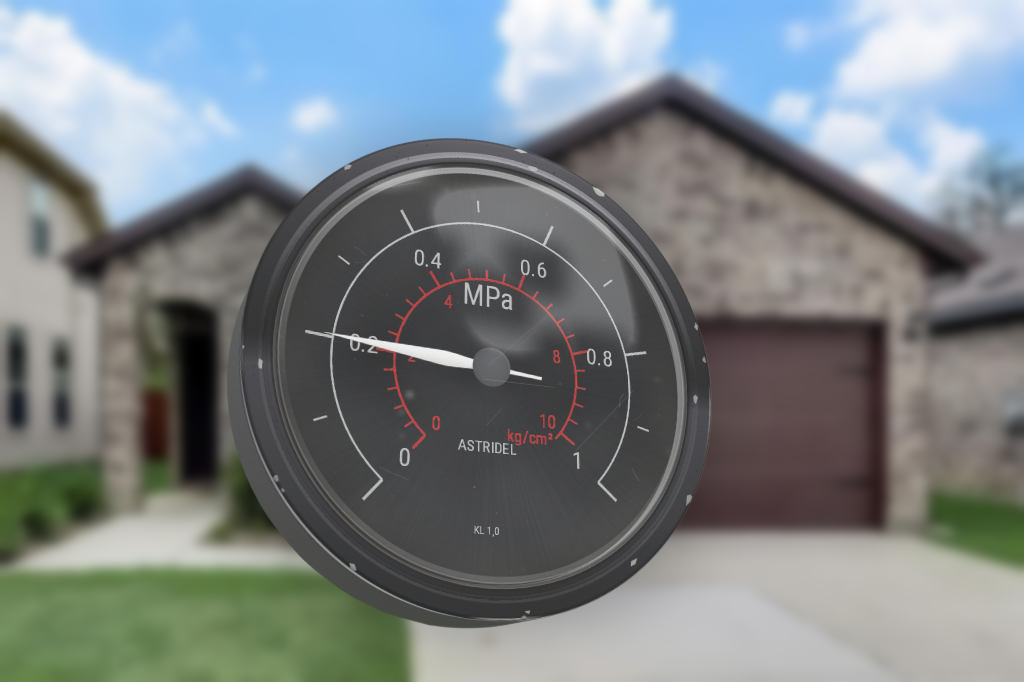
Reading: **0.2** MPa
